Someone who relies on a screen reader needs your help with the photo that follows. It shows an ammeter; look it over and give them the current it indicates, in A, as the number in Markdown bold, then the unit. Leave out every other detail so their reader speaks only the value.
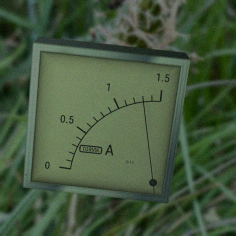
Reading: **1.3** A
